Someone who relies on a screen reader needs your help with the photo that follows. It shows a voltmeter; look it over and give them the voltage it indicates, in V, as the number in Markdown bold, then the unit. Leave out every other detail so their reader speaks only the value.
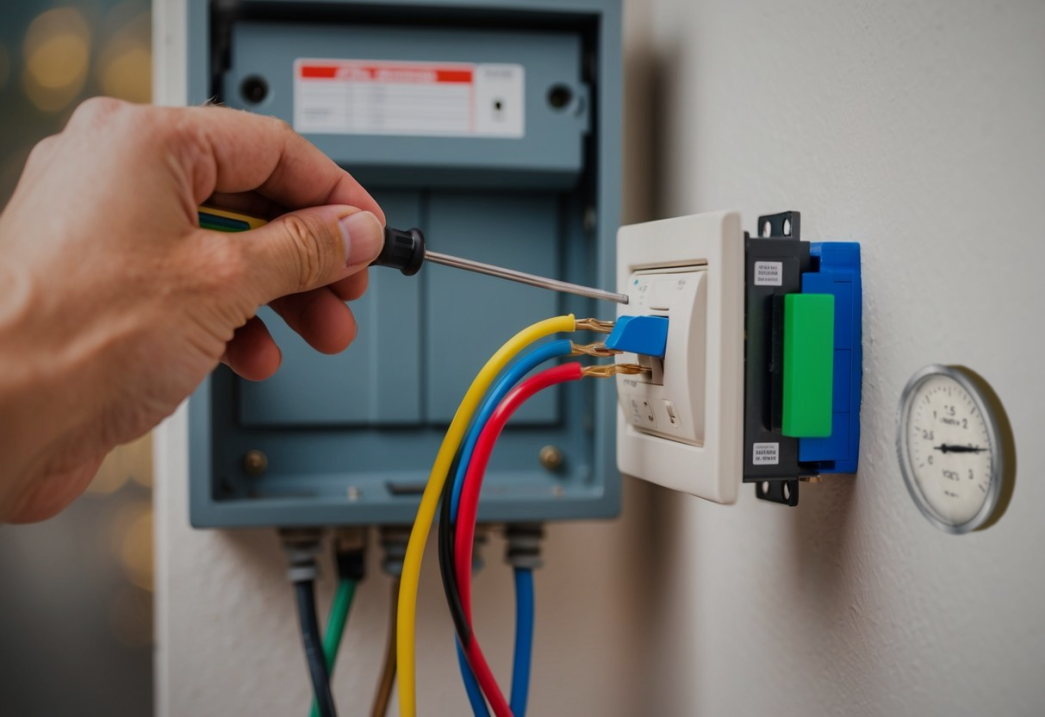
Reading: **2.5** V
